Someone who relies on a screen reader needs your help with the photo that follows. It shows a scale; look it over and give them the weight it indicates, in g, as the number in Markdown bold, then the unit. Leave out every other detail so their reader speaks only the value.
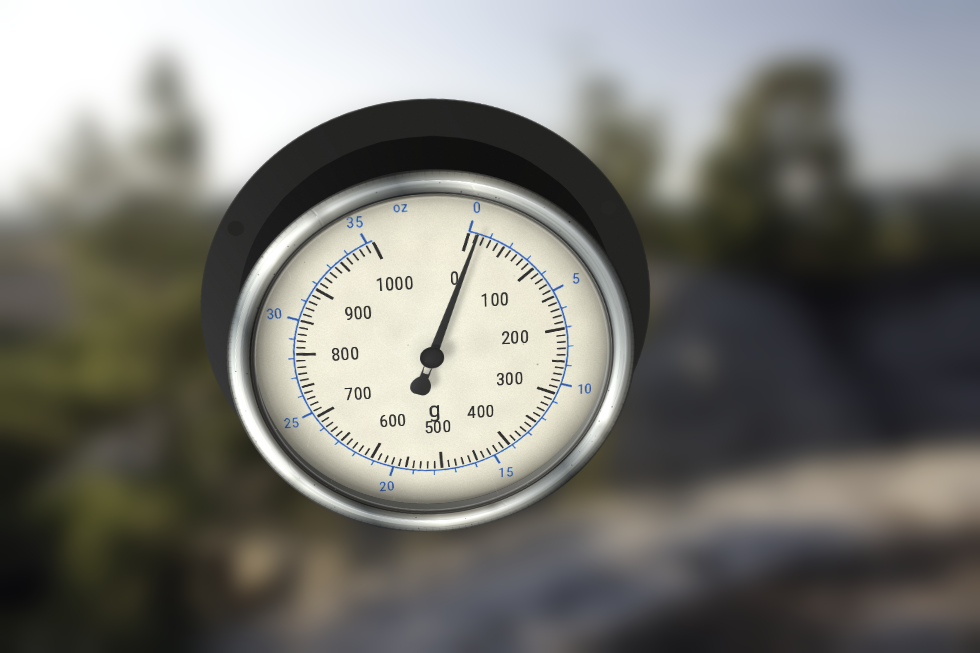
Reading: **10** g
